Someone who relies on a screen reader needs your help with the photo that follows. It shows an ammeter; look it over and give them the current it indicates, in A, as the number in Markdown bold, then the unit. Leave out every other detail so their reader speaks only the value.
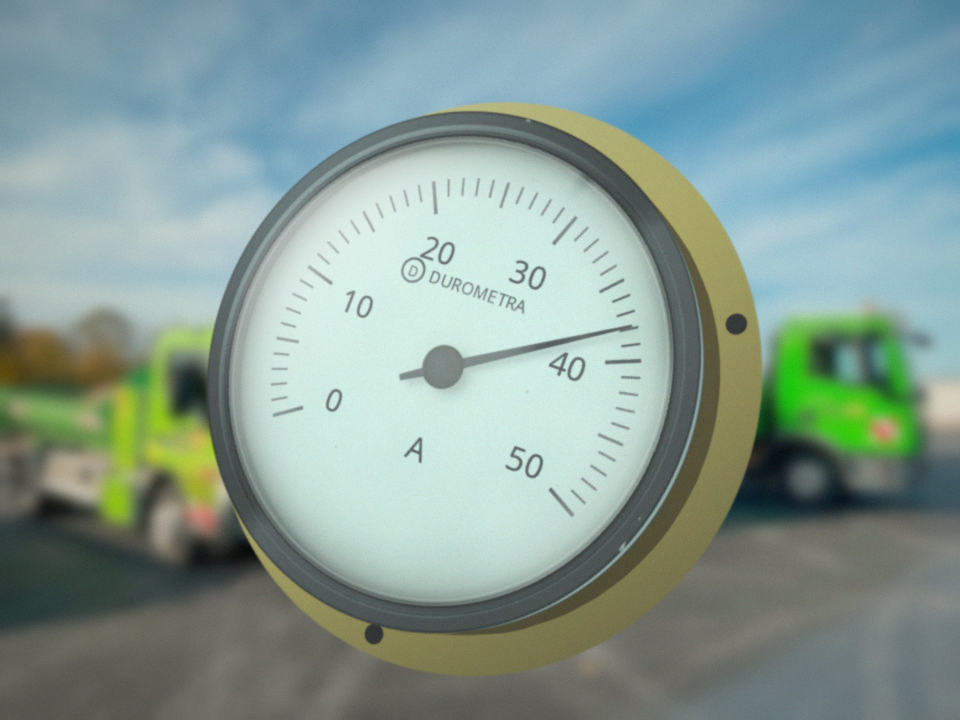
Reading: **38** A
